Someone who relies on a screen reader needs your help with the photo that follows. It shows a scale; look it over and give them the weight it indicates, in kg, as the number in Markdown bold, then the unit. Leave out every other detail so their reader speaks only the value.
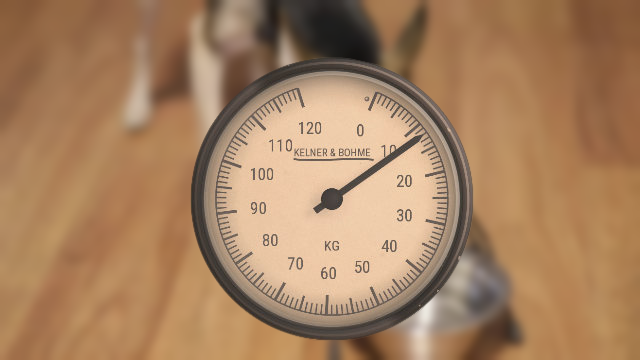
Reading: **12** kg
